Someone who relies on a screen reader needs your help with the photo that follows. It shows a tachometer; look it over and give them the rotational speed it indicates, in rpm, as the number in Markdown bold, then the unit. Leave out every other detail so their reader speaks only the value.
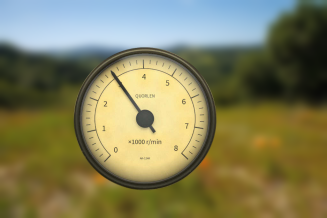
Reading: **3000** rpm
